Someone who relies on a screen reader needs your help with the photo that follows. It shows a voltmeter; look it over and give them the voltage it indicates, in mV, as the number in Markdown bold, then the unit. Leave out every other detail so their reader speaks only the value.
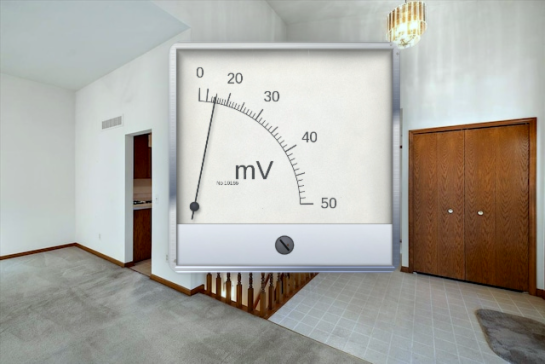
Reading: **15** mV
